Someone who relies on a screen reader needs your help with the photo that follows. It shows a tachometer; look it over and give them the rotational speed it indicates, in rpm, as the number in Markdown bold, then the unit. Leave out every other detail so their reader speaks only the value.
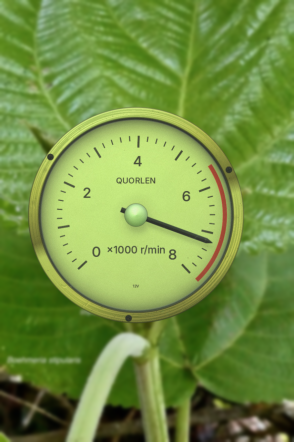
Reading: **7200** rpm
